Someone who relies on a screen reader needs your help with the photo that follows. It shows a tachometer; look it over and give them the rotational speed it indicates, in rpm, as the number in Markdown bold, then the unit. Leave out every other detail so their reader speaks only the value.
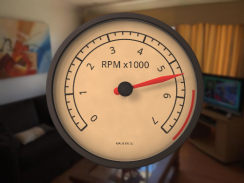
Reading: **5400** rpm
